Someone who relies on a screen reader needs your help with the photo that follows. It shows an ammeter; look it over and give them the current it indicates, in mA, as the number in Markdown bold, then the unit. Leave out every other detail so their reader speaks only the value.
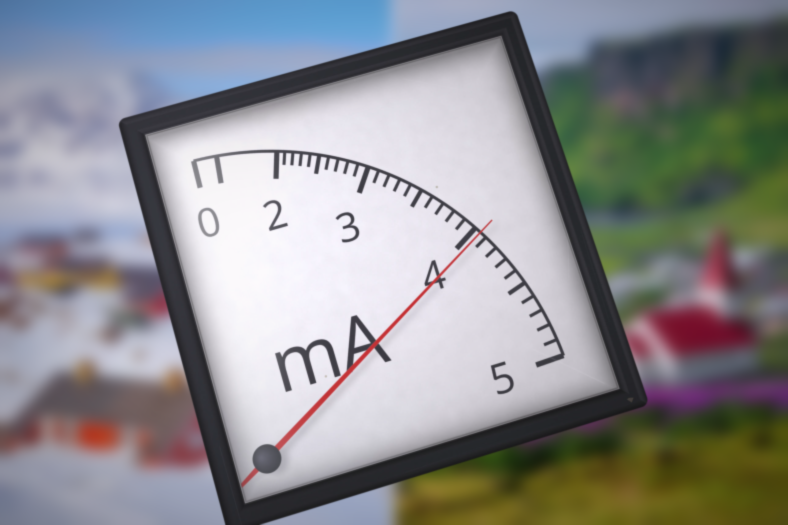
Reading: **4.05** mA
